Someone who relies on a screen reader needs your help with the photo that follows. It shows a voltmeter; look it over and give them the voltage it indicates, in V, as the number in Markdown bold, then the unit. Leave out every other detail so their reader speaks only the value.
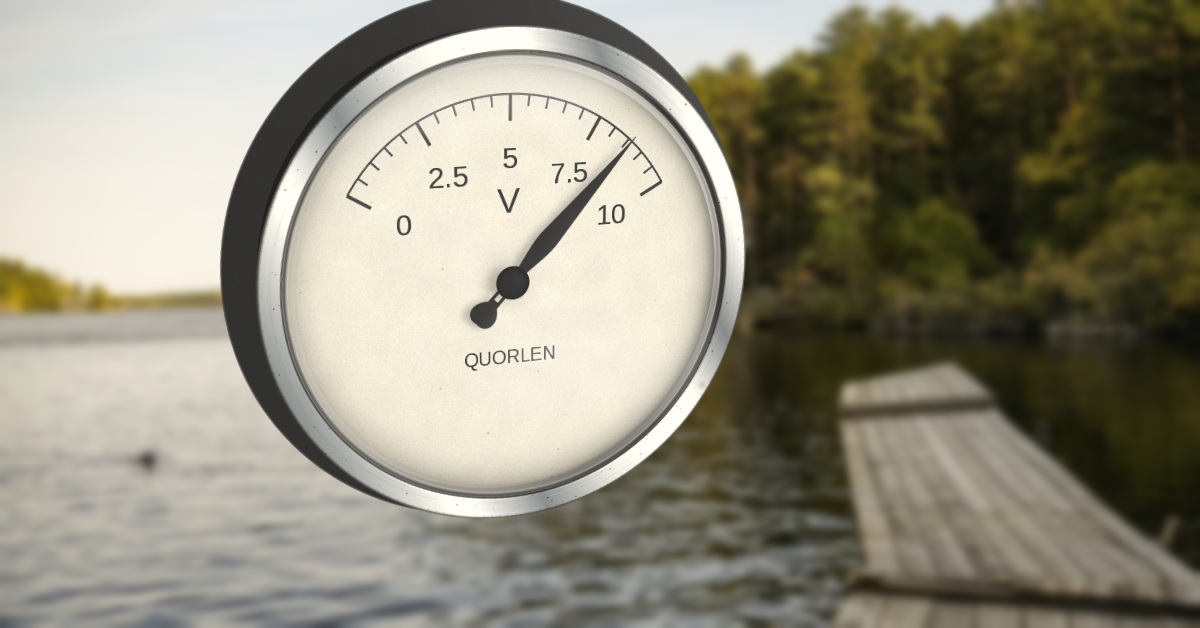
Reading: **8.5** V
